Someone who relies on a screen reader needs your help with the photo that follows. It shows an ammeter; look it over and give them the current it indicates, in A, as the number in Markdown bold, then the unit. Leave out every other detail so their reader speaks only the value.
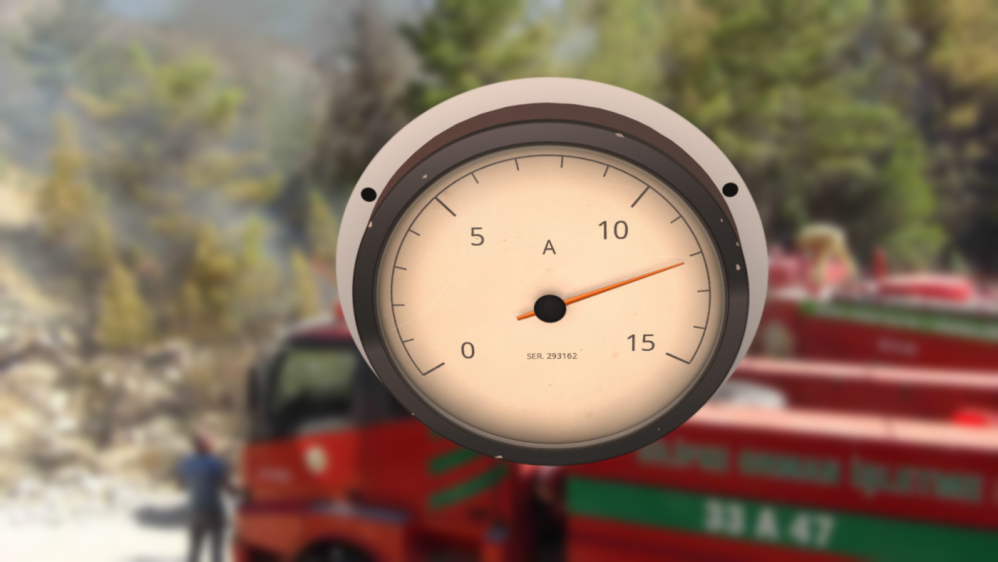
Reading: **12** A
